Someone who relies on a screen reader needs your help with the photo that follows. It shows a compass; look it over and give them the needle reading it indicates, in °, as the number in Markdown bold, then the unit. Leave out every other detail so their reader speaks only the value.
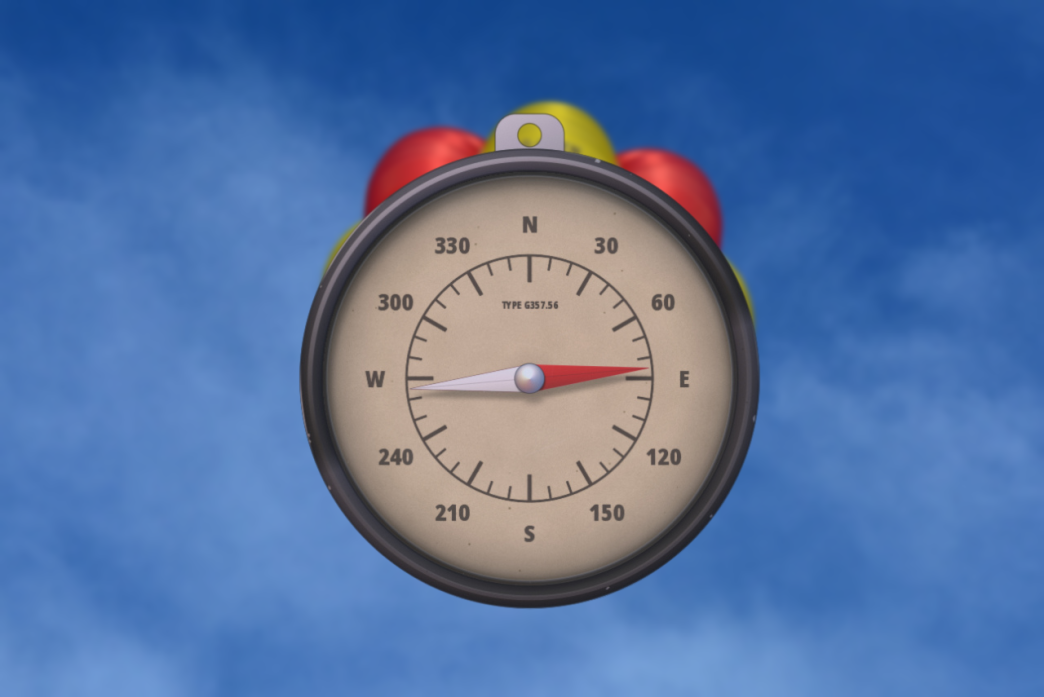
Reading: **85** °
